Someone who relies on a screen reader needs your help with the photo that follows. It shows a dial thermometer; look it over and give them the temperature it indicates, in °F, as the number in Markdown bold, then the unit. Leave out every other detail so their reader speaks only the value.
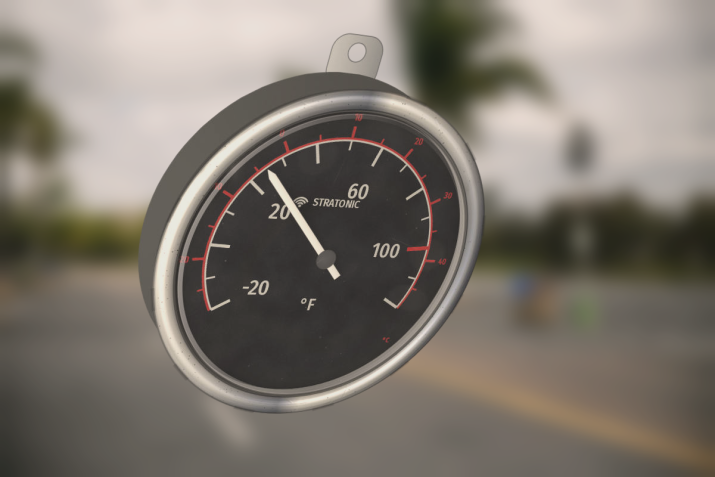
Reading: **25** °F
